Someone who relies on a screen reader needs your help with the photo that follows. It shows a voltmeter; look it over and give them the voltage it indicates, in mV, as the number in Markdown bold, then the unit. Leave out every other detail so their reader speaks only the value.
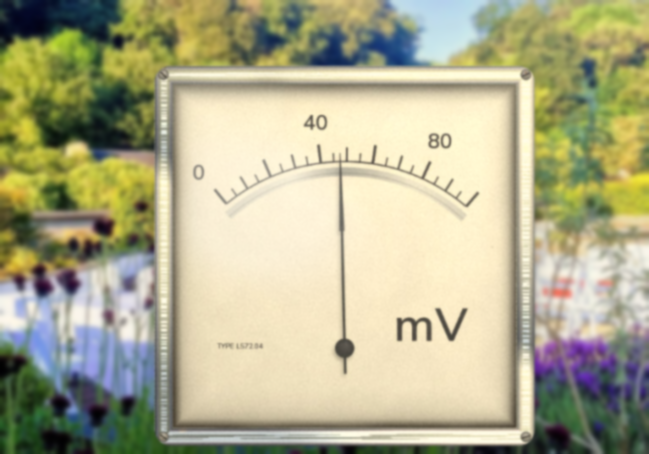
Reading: **47.5** mV
